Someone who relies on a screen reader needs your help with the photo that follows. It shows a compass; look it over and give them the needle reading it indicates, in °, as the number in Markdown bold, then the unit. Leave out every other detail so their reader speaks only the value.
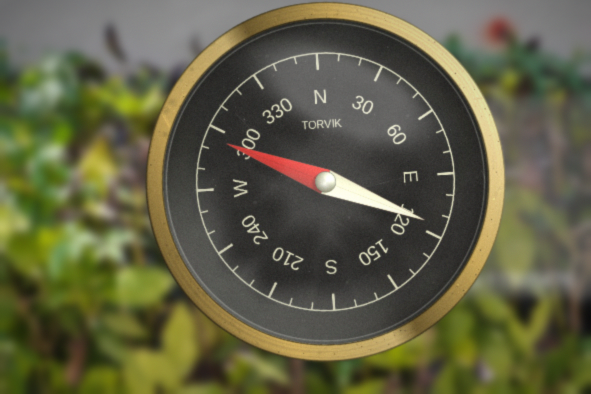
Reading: **295** °
